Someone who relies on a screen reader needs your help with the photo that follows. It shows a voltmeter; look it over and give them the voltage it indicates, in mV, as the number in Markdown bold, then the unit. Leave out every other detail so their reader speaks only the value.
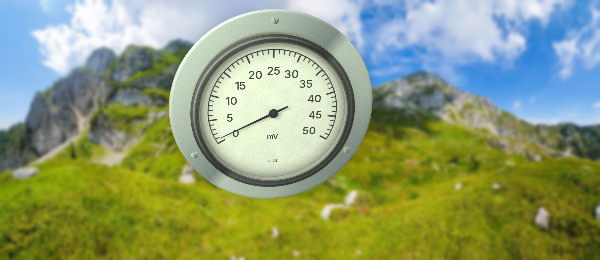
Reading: **1** mV
